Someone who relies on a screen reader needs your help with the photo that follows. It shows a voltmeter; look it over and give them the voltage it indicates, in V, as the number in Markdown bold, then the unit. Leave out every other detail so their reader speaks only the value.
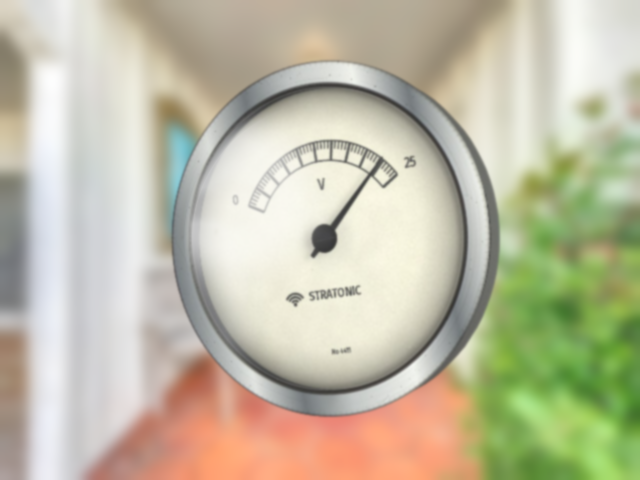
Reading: **22.5** V
